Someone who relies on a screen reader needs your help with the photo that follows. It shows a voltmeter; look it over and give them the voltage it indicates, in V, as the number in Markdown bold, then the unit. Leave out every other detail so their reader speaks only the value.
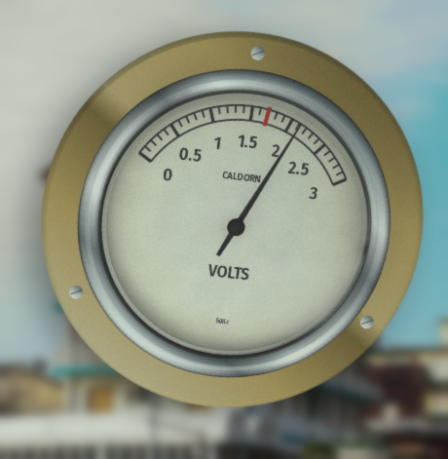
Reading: **2.1** V
